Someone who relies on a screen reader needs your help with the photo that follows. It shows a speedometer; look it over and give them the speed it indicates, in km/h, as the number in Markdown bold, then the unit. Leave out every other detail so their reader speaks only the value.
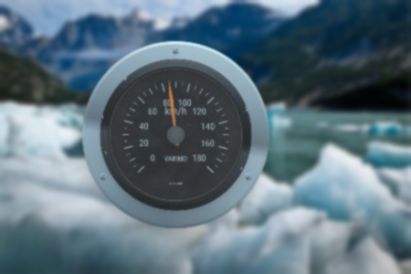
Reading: **85** km/h
